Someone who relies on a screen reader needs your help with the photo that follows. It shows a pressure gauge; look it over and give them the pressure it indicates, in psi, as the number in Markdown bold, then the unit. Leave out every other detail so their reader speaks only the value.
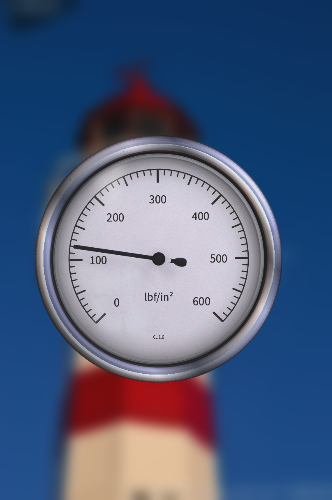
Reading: **120** psi
